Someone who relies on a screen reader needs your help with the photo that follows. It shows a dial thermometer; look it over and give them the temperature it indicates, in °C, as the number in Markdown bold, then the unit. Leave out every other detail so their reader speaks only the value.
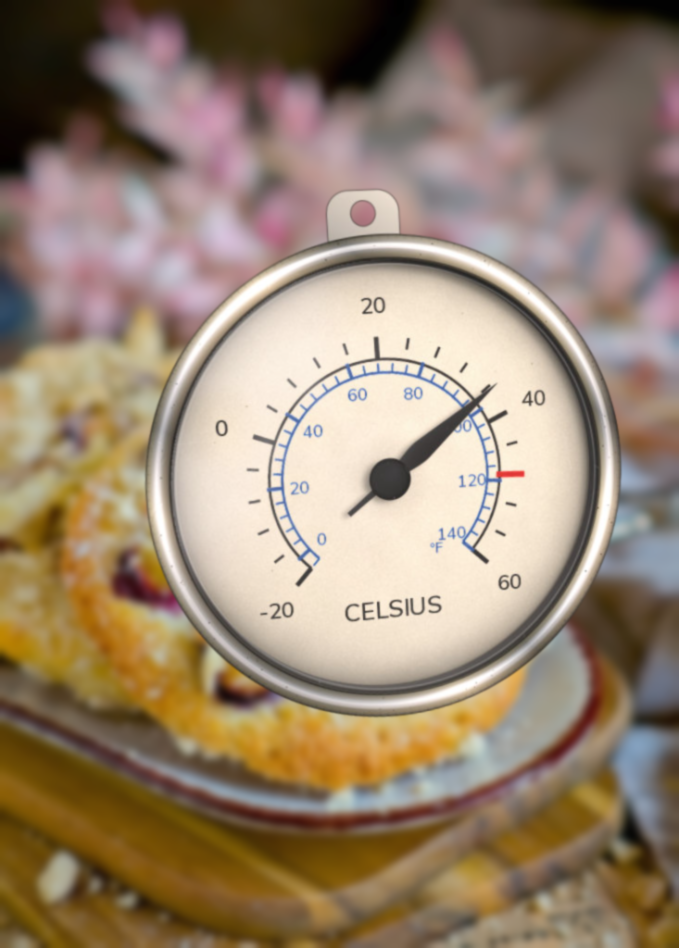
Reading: **36** °C
